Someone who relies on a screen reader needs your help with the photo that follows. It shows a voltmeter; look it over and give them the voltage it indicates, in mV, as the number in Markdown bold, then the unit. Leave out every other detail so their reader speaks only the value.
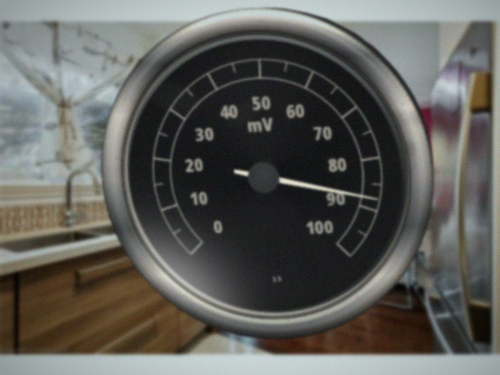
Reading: **87.5** mV
